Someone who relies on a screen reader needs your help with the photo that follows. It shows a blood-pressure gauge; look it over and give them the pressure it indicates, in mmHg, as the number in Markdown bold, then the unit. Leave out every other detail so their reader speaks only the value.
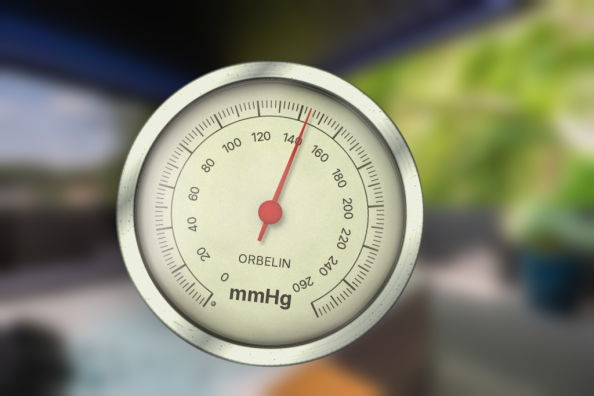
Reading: **144** mmHg
